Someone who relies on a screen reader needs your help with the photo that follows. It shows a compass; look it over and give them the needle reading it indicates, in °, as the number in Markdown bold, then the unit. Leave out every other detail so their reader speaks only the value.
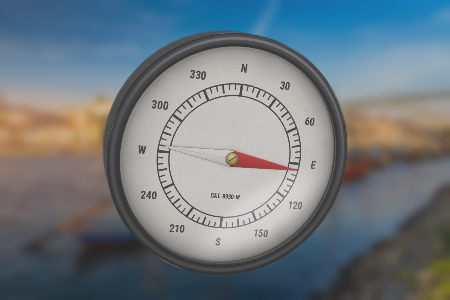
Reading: **95** °
